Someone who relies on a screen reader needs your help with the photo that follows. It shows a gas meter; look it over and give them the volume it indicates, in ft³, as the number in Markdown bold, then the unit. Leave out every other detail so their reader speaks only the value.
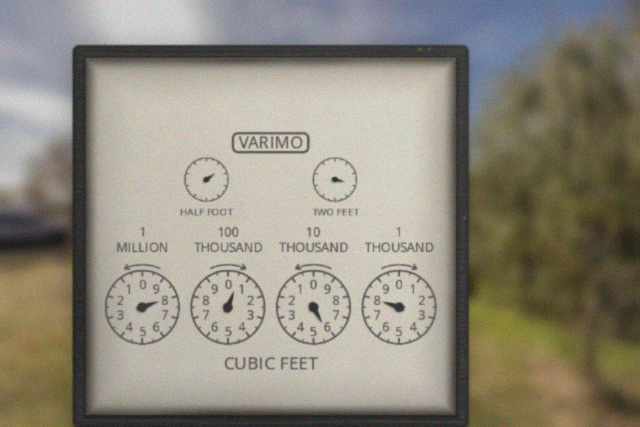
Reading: **805800** ft³
